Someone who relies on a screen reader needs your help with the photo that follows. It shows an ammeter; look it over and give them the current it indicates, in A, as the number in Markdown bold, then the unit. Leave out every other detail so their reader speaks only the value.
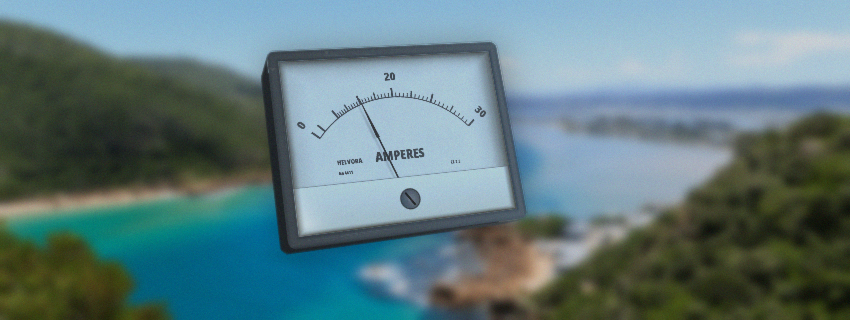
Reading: **15** A
